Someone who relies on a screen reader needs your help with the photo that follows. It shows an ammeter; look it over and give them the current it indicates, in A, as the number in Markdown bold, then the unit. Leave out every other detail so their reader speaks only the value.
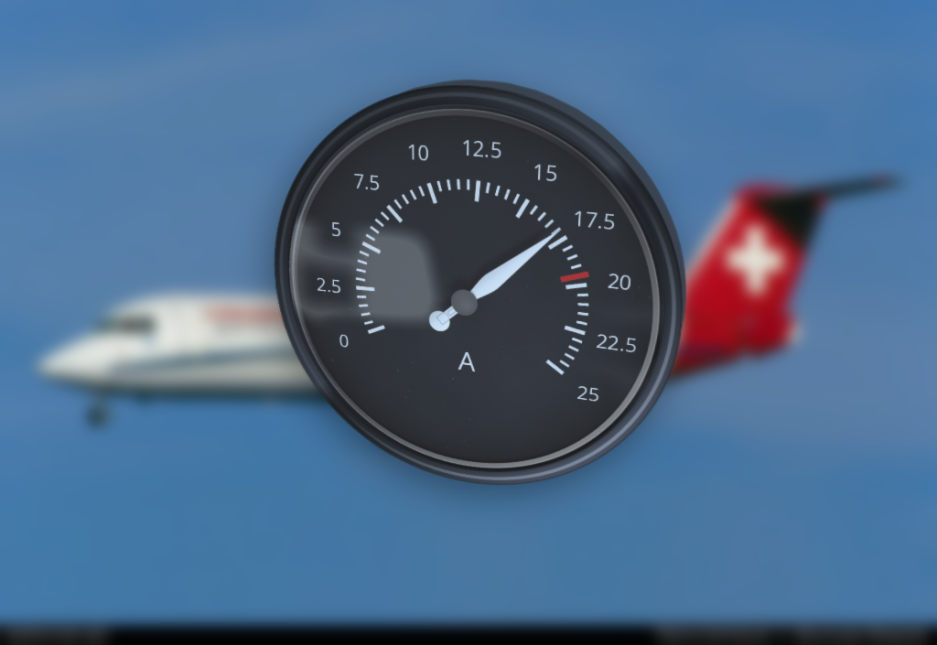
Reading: **17** A
